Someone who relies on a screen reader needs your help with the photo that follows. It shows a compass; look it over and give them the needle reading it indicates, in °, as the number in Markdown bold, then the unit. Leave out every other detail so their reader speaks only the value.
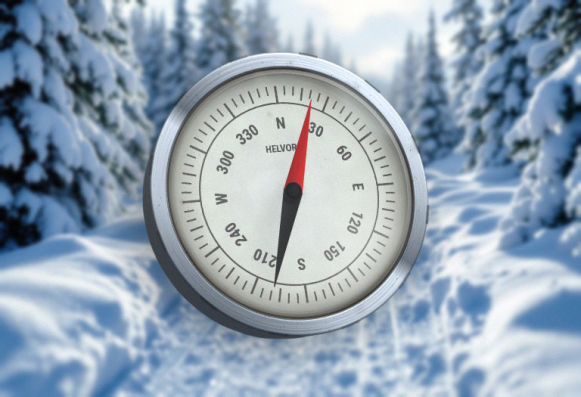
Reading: **20** °
